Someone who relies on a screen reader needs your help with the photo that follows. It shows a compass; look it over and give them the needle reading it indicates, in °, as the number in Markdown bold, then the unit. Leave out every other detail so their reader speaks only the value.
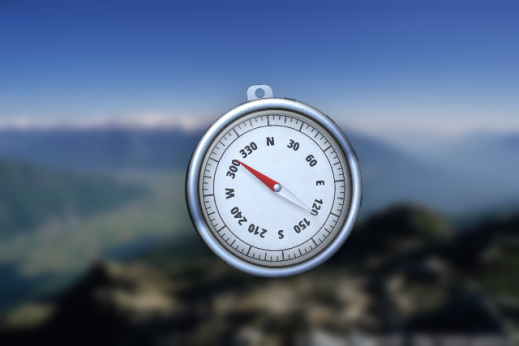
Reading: **310** °
